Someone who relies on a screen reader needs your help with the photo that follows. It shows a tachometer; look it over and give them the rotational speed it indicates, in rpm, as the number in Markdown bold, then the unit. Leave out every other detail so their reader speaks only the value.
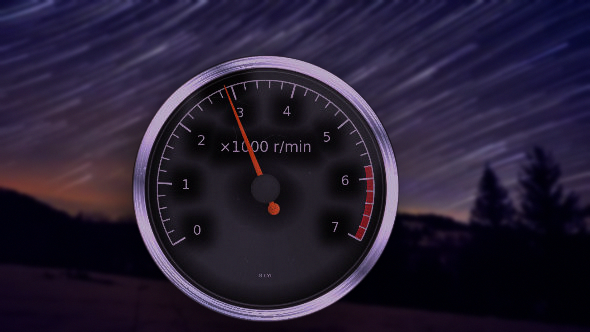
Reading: **2900** rpm
